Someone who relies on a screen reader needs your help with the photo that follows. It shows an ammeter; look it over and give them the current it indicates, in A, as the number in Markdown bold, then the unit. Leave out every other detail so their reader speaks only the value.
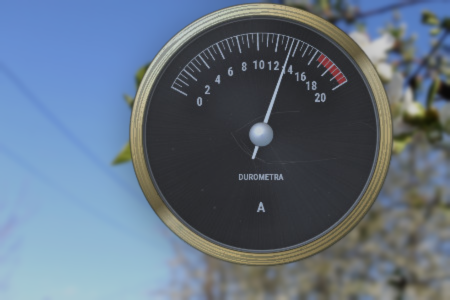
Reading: **13.5** A
